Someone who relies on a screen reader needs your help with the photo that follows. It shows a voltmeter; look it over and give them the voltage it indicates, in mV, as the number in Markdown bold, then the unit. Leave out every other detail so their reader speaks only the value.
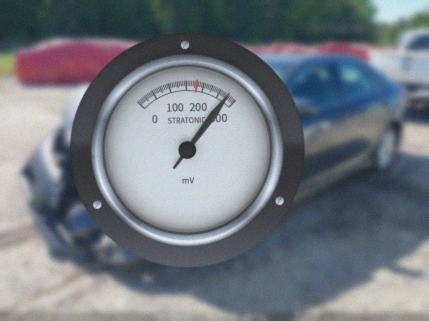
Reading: **275** mV
